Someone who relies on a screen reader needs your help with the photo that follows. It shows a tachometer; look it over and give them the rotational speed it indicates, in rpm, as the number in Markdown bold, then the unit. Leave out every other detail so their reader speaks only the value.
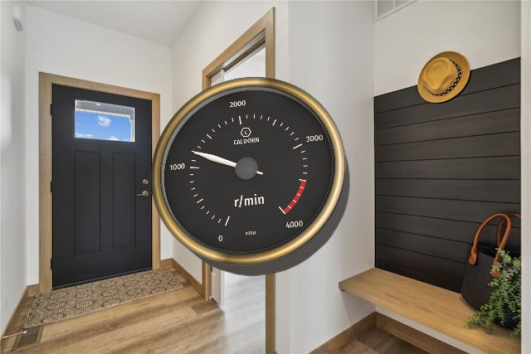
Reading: **1200** rpm
